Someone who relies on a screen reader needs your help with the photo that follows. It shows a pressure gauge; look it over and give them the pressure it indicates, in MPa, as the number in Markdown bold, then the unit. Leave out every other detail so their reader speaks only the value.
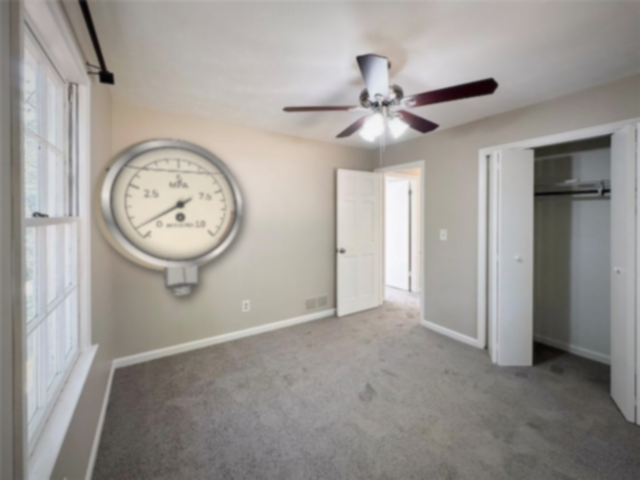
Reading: **0.5** MPa
